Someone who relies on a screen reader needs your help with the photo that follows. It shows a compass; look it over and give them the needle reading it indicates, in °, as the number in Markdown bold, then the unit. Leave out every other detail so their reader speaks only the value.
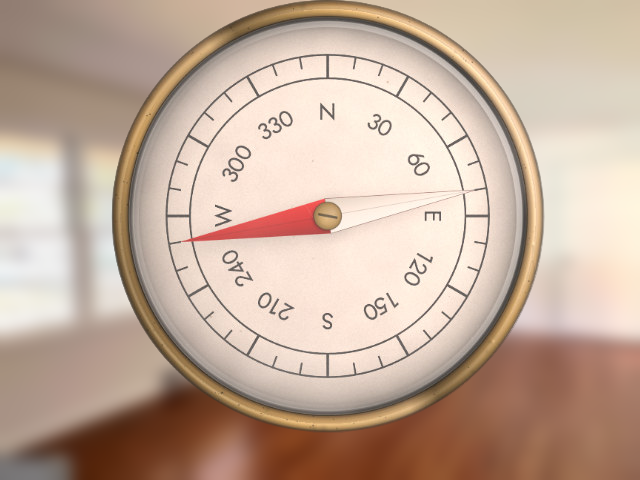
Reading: **260** °
